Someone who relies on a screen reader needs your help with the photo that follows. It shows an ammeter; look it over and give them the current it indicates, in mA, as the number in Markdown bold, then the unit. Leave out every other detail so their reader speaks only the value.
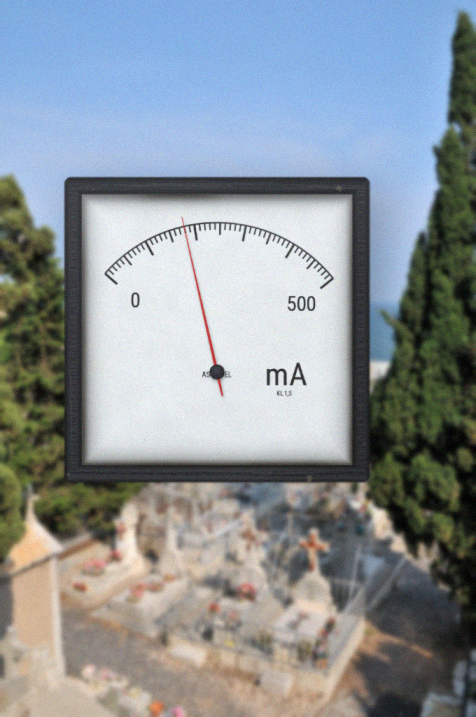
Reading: **180** mA
